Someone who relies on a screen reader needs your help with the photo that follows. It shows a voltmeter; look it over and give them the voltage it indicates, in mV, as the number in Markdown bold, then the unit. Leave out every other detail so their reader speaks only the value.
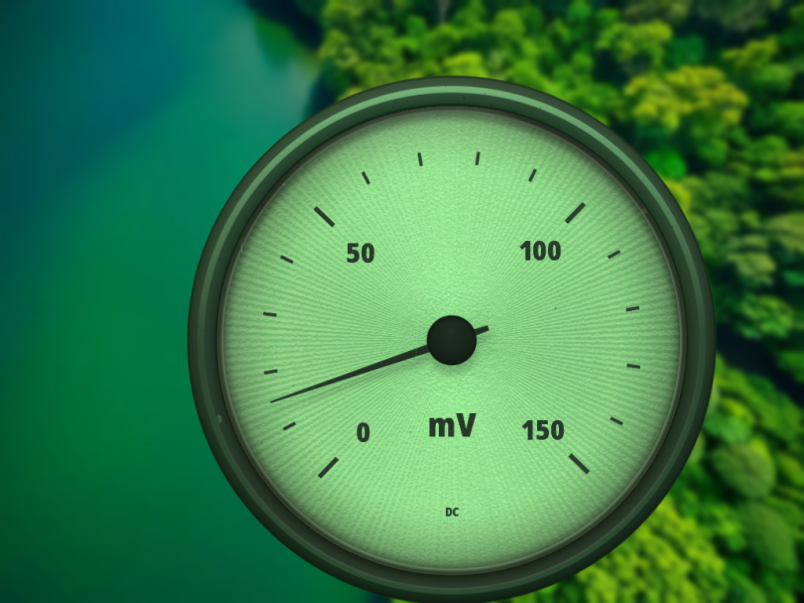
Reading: **15** mV
